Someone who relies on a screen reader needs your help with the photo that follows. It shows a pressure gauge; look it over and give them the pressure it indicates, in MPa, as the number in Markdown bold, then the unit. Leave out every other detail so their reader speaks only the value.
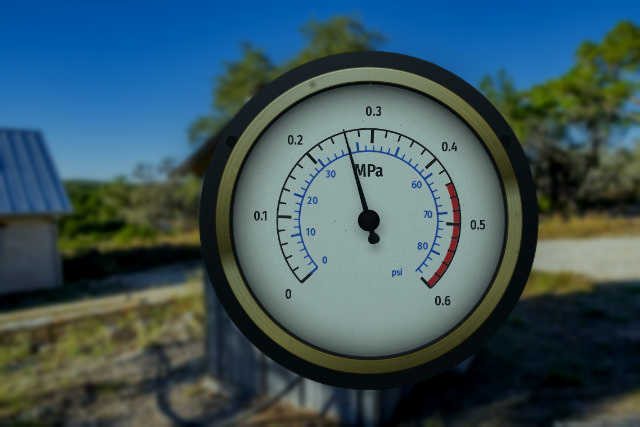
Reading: **0.26** MPa
